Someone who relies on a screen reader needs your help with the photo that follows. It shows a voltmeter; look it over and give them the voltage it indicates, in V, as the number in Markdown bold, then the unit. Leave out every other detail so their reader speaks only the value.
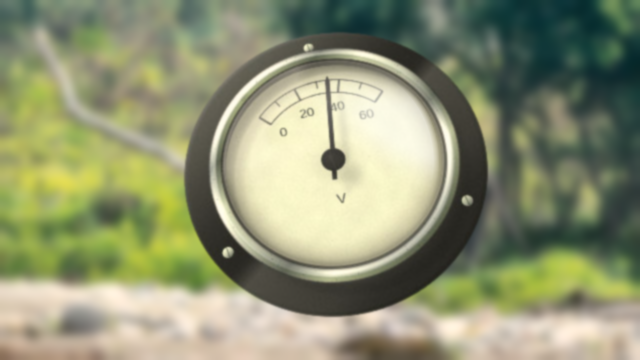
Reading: **35** V
